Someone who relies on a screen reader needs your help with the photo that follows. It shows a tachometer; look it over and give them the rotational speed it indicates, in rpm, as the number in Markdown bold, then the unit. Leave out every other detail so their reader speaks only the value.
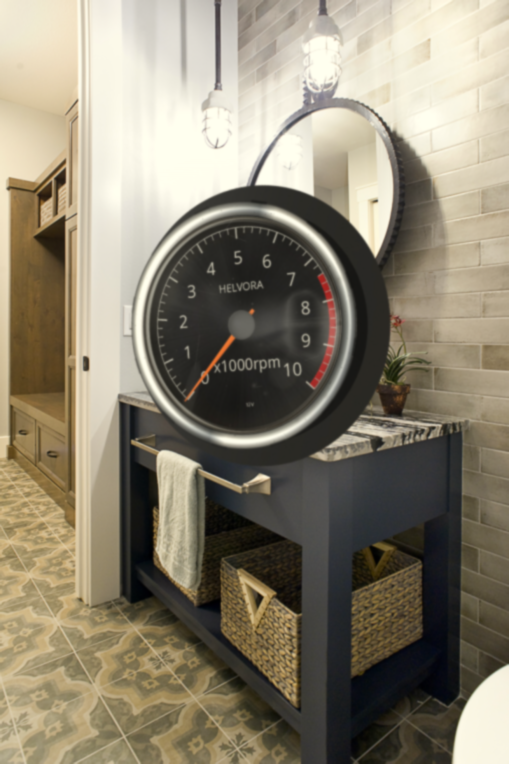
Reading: **0** rpm
